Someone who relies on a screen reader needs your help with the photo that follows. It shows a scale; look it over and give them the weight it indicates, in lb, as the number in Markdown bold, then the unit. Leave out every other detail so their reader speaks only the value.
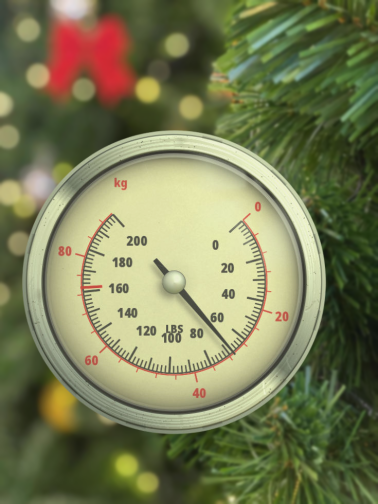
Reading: **68** lb
